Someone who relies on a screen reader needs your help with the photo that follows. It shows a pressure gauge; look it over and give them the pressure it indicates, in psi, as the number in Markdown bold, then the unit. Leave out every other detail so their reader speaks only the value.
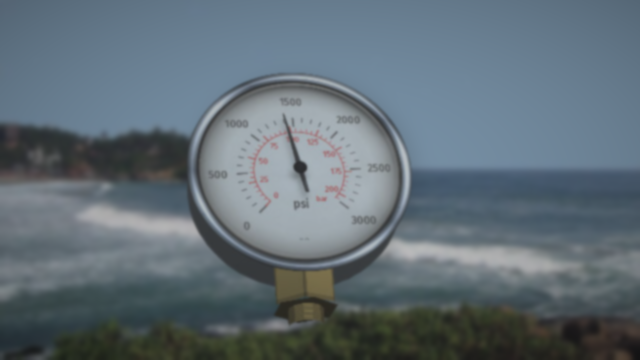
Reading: **1400** psi
